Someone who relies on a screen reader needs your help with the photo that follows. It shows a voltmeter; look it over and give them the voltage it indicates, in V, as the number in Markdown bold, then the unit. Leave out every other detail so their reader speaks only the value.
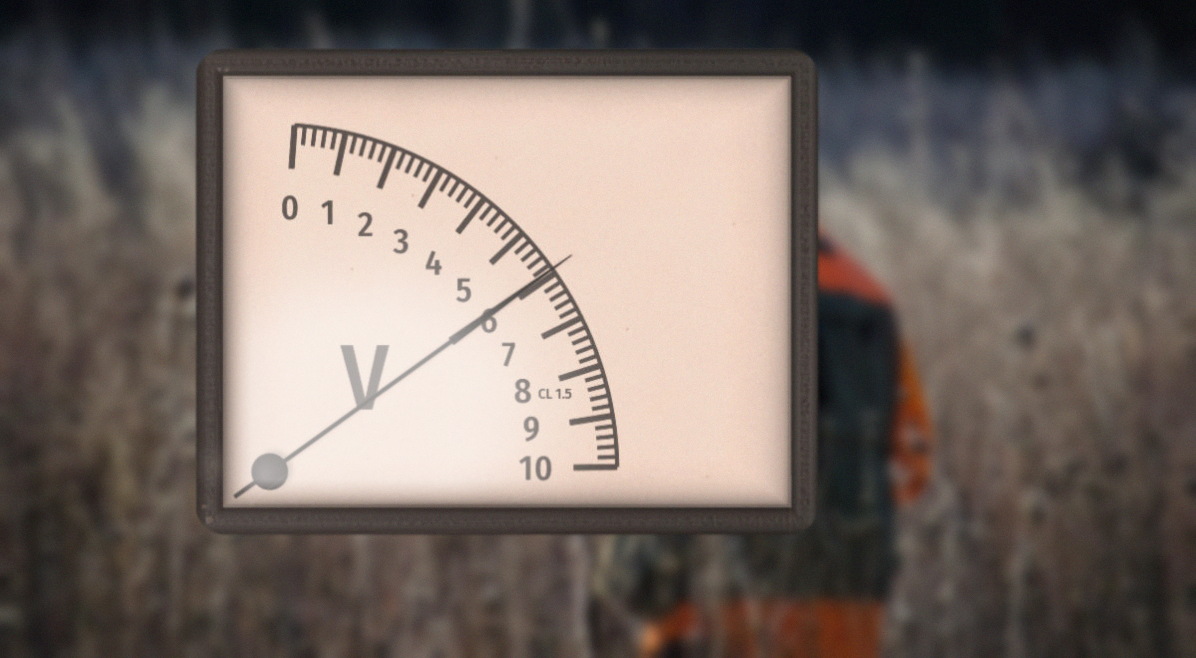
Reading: **5.9** V
